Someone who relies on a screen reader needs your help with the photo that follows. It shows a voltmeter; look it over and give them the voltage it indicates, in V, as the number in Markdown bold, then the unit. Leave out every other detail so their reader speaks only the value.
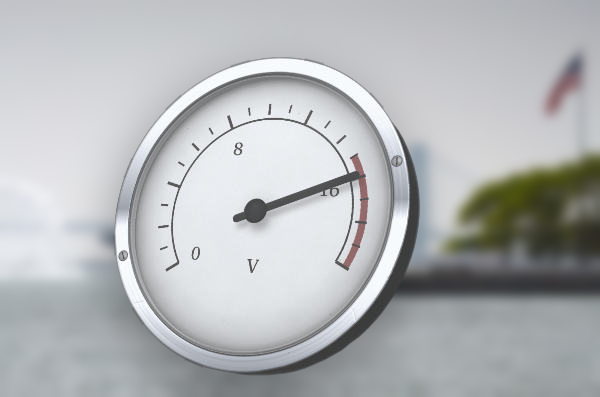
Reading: **16** V
